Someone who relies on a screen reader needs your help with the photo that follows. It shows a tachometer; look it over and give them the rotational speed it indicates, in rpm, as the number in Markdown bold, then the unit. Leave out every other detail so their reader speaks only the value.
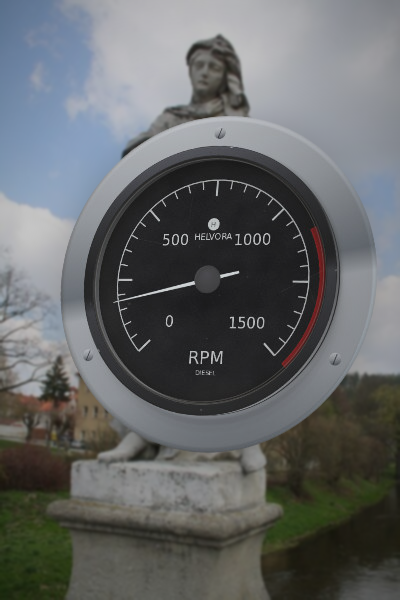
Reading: **175** rpm
